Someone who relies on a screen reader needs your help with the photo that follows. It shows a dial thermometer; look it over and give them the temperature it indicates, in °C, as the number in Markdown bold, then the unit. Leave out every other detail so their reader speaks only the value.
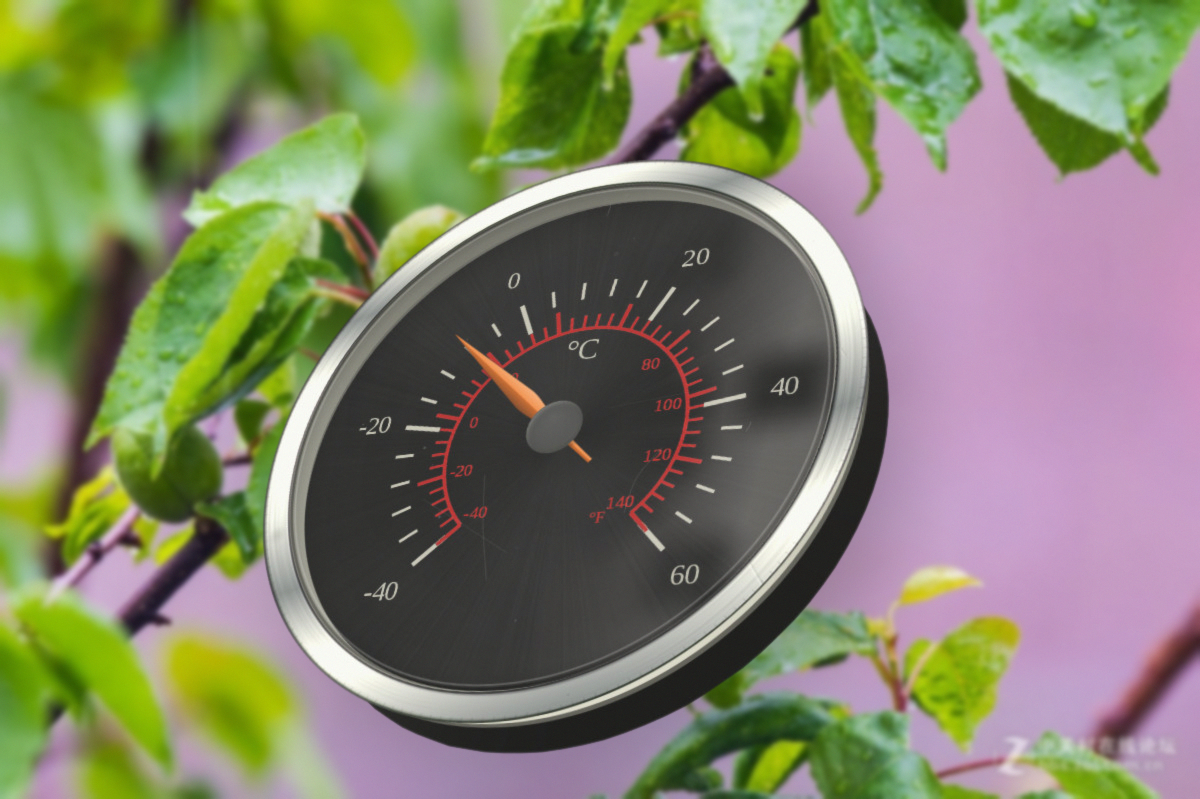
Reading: **-8** °C
